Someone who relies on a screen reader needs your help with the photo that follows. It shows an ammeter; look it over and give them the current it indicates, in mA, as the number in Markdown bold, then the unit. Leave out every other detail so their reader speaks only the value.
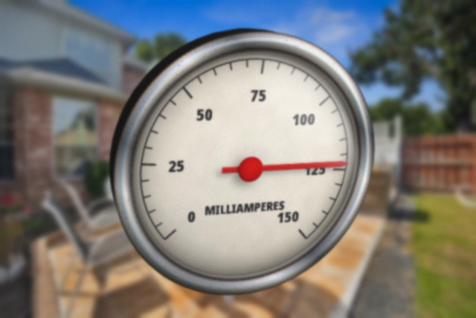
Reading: **122.5** mA
